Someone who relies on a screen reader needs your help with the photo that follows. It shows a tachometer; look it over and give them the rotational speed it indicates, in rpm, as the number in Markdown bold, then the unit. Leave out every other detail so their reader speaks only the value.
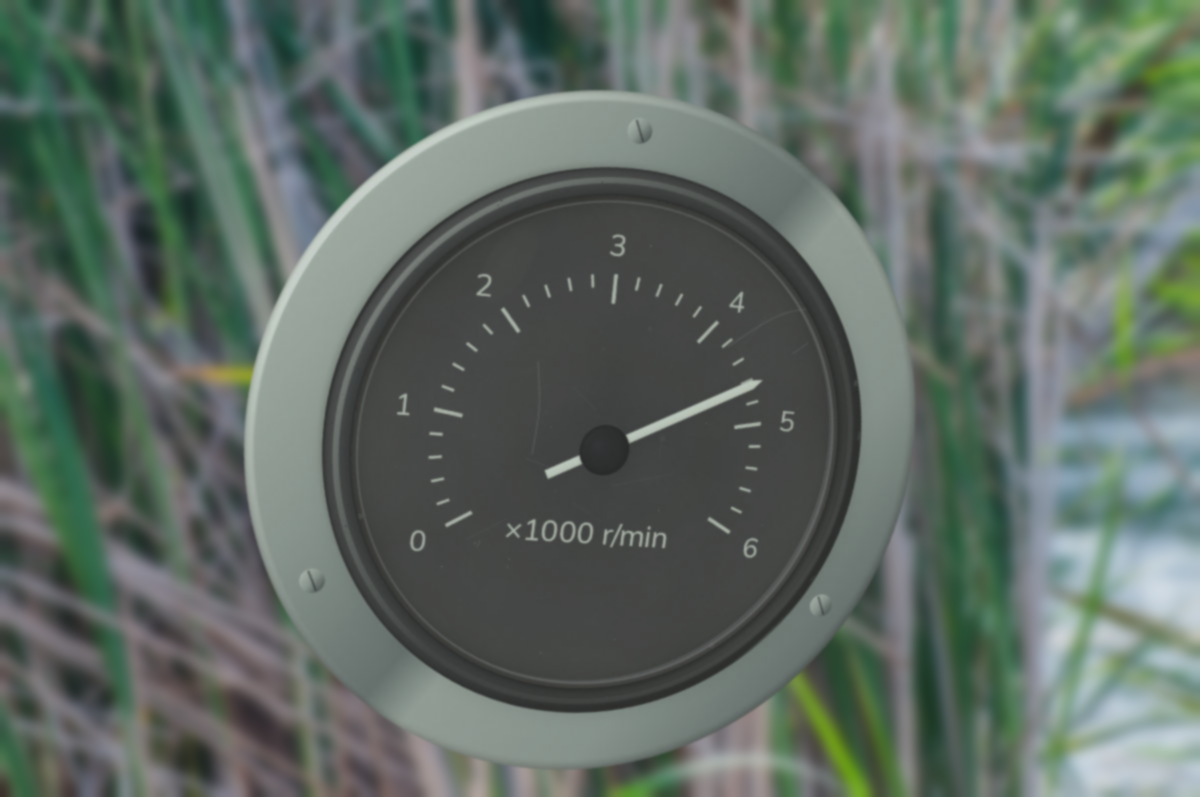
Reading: **4600** rpm
